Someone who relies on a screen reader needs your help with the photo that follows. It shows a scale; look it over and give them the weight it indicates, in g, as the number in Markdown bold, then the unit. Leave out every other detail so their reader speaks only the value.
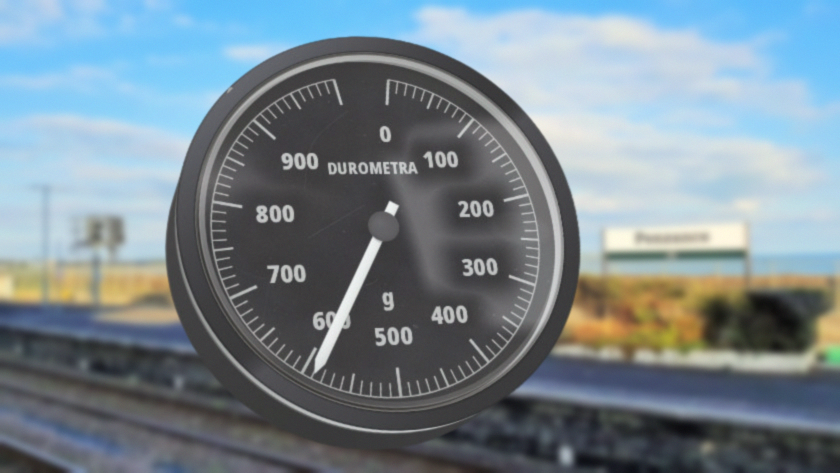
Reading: **590** g
